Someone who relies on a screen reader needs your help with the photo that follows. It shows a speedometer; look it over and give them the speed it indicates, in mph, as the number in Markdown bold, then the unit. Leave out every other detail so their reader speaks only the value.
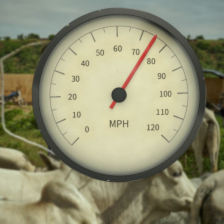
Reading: **75** mph
